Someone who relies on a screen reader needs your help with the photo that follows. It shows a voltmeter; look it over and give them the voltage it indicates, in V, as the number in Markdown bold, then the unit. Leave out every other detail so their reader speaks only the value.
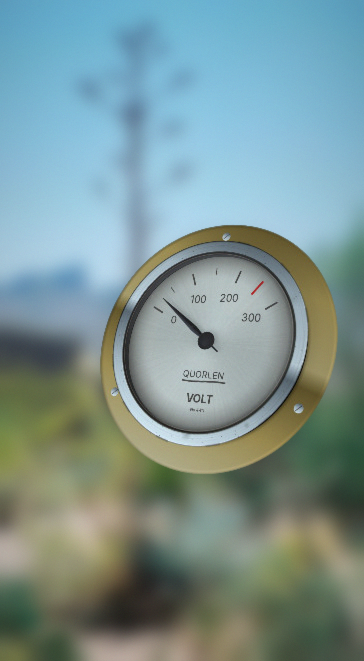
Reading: **25** V
